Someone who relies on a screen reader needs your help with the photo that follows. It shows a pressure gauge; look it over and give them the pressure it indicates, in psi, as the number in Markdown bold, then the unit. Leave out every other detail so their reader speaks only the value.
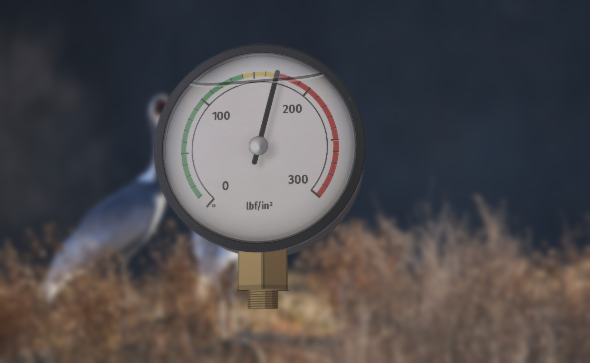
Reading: **170** psi
